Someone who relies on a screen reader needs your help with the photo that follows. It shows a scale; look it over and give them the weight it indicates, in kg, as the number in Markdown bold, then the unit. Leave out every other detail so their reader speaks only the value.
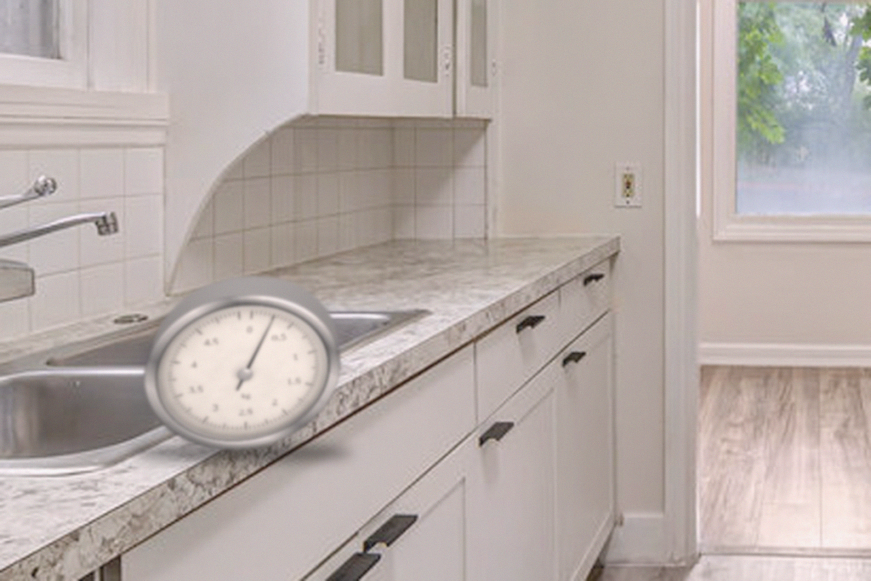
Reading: **0.25** kg
